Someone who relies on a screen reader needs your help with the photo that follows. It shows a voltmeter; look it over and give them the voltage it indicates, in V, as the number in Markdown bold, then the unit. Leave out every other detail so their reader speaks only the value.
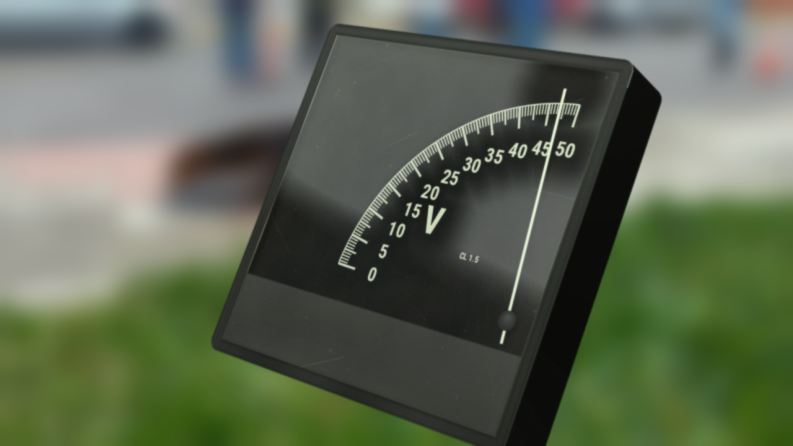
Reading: **47.5** V
